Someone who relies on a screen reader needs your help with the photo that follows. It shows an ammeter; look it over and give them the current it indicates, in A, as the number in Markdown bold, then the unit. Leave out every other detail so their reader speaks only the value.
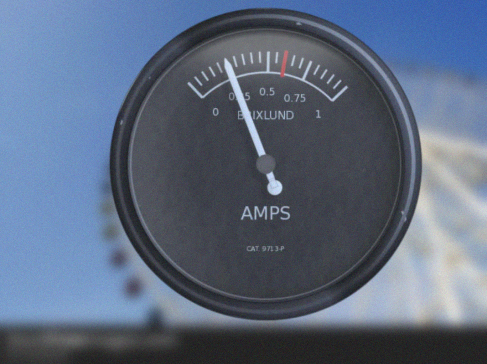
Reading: **0.25** A
